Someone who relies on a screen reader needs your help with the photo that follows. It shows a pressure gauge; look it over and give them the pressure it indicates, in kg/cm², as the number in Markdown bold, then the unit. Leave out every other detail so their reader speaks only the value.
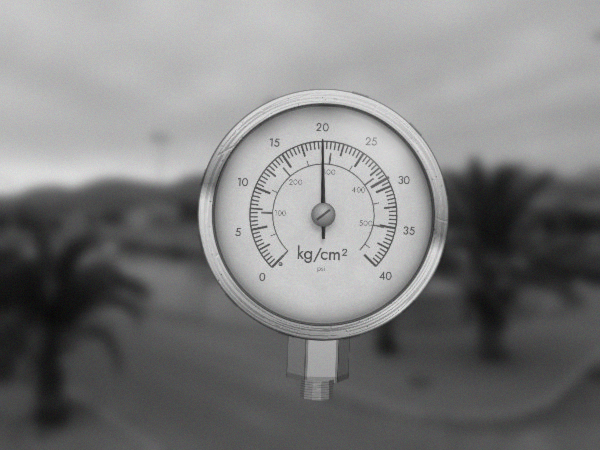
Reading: **20** kg/cm²
